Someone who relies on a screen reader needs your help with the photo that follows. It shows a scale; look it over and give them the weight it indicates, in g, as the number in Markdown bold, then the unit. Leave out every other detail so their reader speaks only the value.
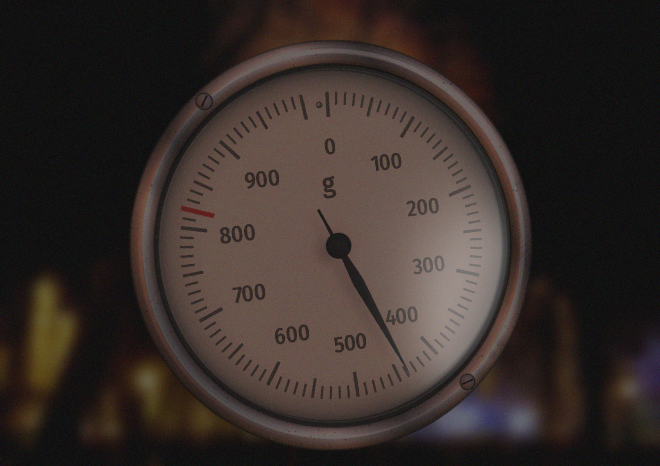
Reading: **440** g
